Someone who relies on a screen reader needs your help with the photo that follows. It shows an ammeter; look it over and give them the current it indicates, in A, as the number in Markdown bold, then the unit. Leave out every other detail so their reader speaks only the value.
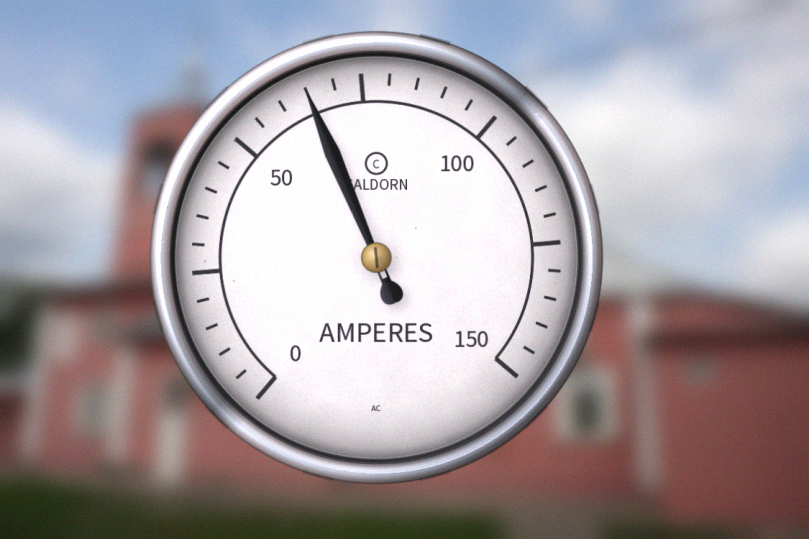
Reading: **65** A
